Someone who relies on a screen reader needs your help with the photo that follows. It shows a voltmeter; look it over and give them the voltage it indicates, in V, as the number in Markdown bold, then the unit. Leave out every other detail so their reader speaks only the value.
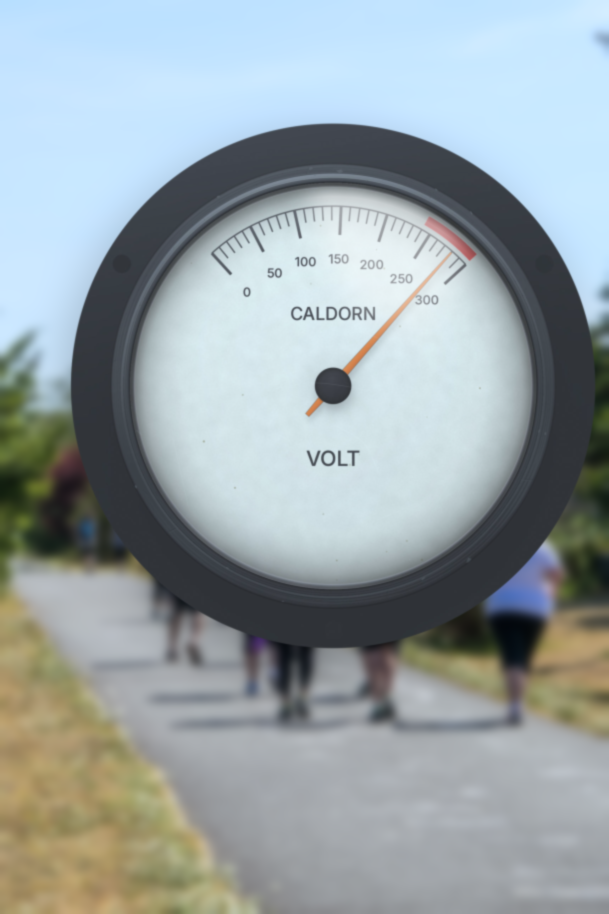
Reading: **280** V
